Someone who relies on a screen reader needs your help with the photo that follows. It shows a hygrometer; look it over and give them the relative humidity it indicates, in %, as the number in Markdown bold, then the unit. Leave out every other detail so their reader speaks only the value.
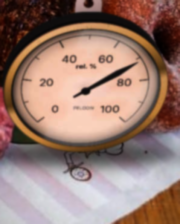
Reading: **70** %
